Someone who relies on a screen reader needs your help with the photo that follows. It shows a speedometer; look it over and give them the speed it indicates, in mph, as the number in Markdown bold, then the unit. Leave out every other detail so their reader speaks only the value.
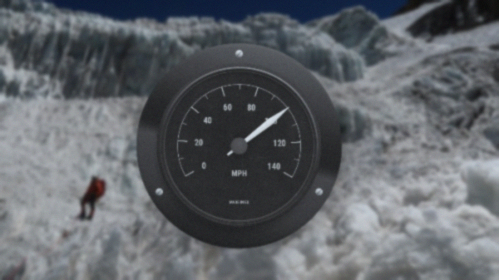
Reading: **100** mph
